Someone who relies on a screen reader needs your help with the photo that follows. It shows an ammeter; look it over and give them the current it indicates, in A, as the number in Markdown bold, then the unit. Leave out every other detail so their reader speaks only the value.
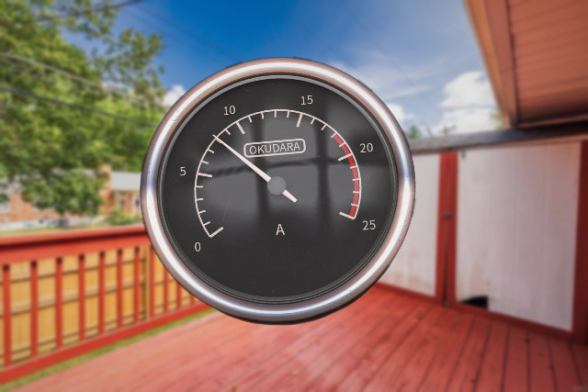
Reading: **8** A
